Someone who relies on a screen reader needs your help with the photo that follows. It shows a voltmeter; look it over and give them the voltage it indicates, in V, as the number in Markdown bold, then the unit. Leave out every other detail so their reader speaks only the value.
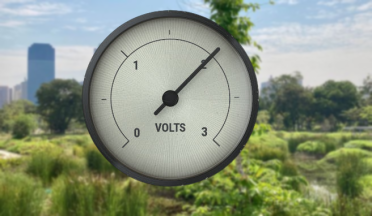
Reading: **2** V
